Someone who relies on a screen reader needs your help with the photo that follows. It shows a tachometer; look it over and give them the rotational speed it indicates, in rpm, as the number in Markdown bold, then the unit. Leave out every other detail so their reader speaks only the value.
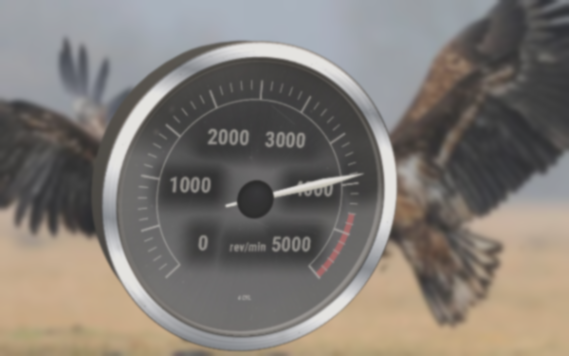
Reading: **3900** rpm
